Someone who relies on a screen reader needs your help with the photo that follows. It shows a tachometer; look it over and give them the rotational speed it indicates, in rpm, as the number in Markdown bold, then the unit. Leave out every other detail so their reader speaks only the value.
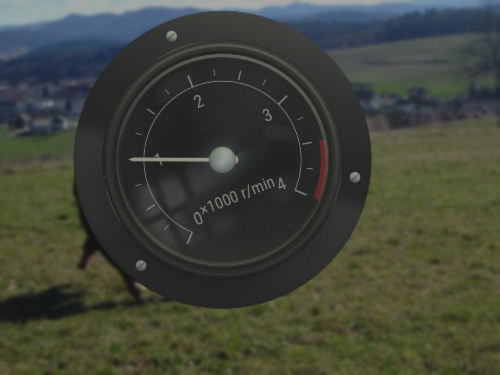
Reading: **1000** rpm
